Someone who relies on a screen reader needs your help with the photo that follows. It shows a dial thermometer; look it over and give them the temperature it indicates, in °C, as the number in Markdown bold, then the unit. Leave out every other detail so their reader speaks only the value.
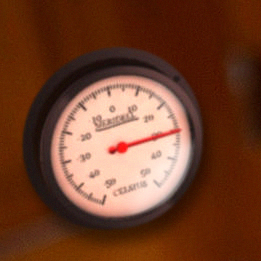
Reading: **30** °C
